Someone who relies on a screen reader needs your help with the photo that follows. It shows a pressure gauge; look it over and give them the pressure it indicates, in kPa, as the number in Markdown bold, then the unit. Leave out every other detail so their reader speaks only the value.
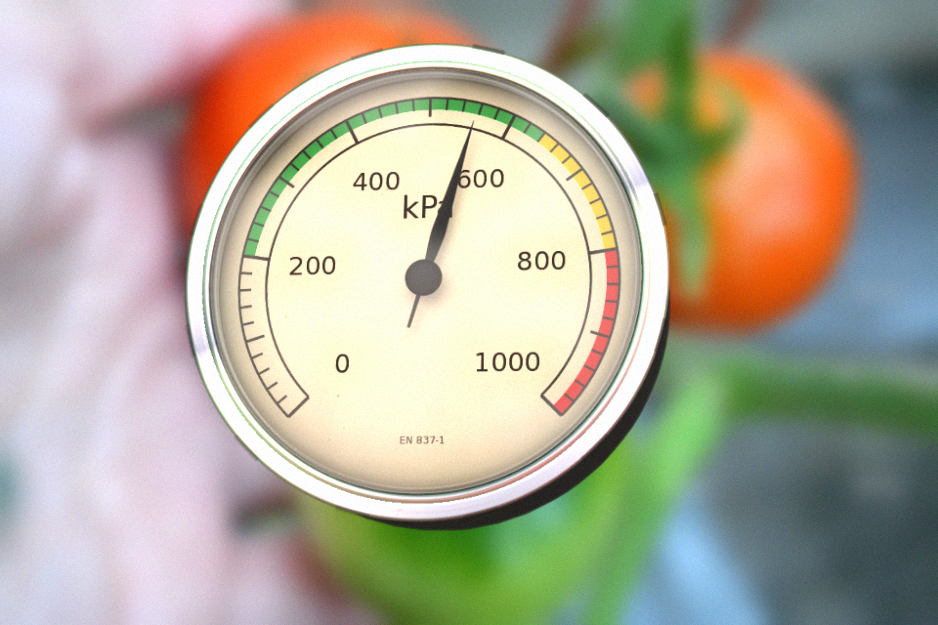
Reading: **560** kPa
